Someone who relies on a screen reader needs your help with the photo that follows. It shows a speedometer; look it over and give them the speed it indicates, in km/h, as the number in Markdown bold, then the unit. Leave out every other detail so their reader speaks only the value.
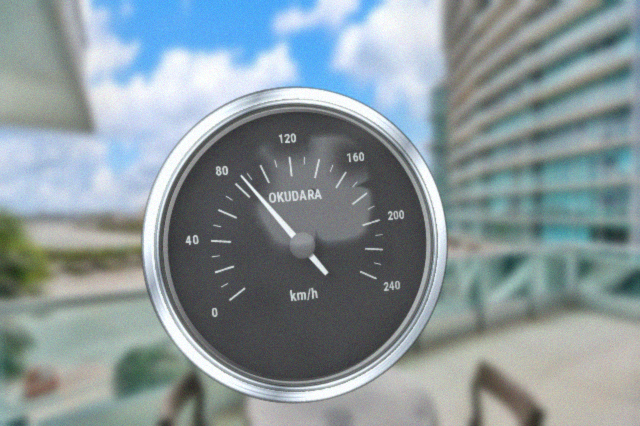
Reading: **85** km/h
